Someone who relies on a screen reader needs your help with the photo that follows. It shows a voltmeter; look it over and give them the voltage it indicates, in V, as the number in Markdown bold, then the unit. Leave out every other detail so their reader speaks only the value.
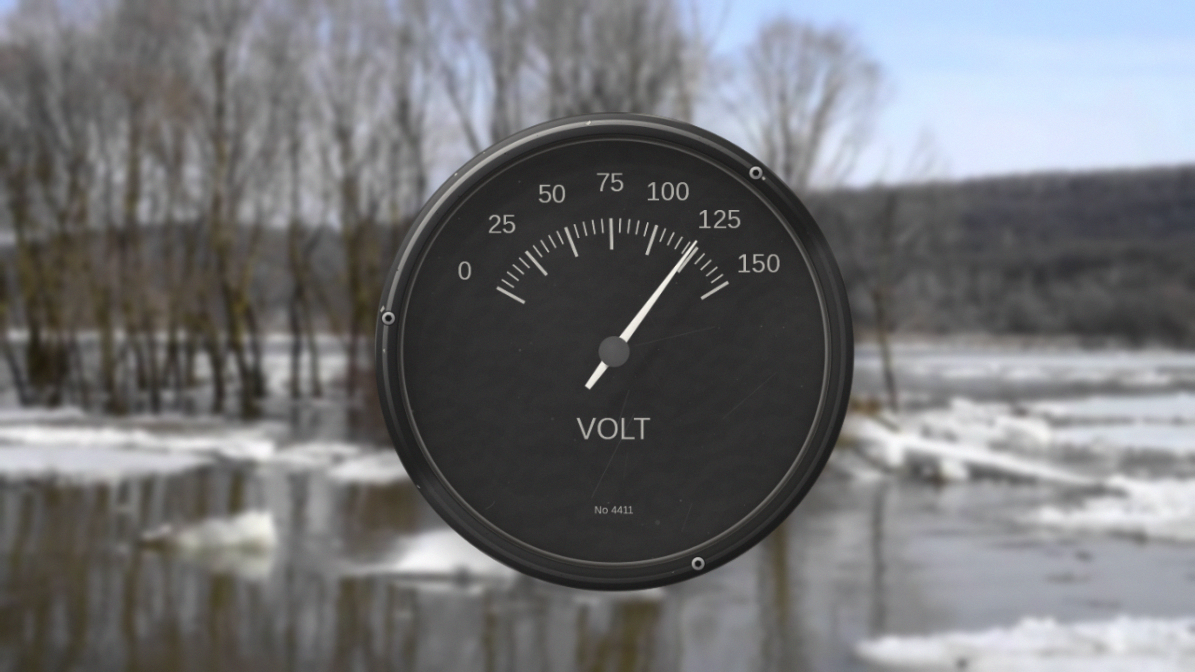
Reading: **122.5** V
